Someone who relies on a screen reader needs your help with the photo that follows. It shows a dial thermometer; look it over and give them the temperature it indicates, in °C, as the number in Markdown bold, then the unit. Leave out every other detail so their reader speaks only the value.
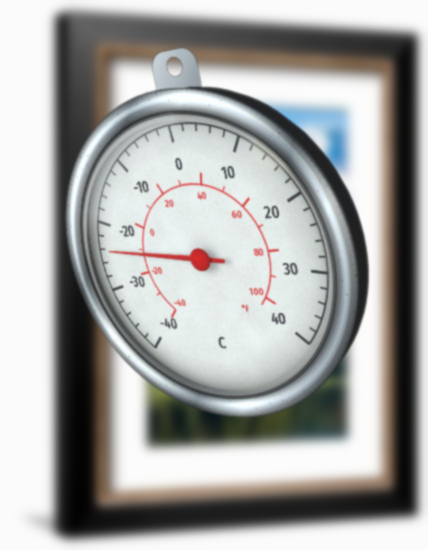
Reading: **-24** °C
